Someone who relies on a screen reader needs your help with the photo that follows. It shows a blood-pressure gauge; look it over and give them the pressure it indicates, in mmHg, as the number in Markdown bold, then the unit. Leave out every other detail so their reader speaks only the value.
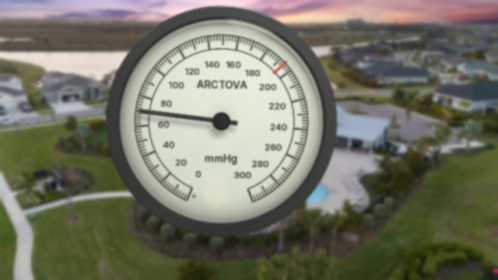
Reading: **70** mmHg
